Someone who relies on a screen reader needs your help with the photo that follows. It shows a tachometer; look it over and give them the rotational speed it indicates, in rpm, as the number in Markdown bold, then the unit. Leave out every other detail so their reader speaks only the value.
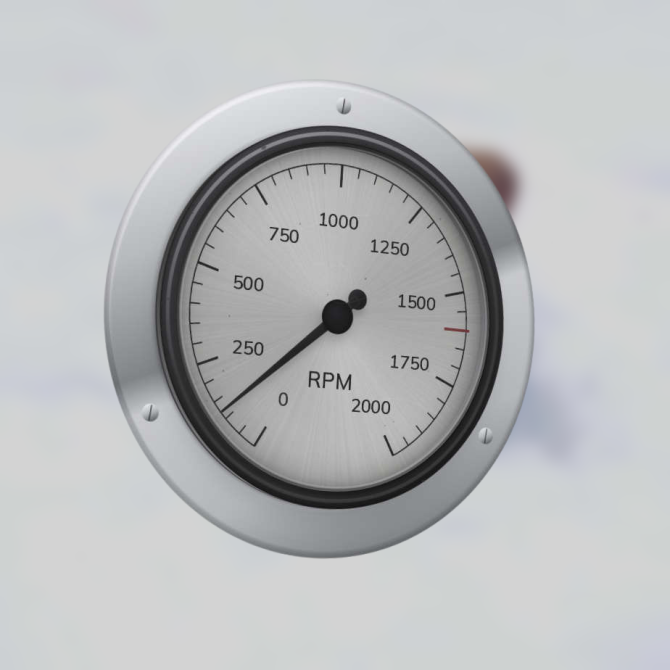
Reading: **125** rpm
